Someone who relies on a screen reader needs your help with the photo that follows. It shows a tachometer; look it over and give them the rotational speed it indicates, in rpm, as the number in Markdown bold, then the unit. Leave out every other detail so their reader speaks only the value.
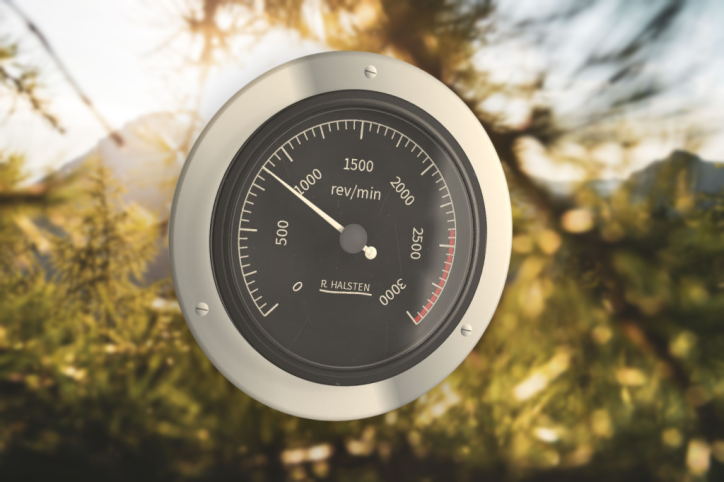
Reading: **850** rpm
